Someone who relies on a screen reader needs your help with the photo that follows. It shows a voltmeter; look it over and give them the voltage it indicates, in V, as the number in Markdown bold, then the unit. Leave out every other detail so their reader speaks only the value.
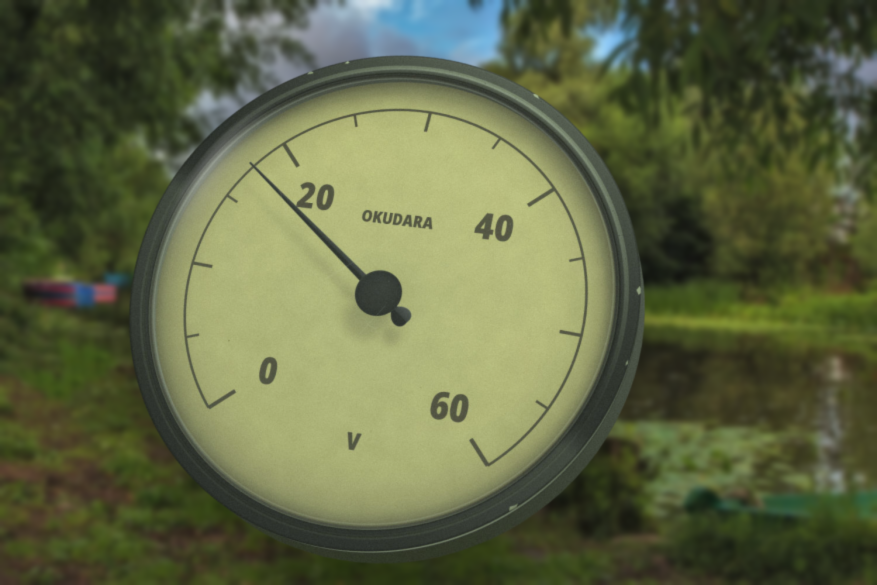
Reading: **17.5** V
